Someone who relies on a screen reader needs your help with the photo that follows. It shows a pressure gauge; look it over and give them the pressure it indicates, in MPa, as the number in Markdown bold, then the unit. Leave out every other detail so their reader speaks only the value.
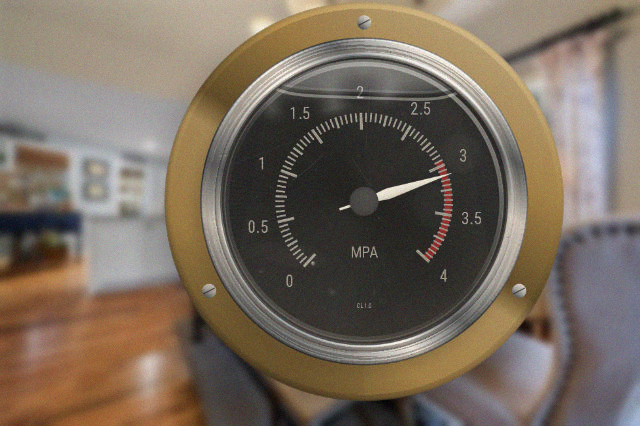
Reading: **3.1** MPa
